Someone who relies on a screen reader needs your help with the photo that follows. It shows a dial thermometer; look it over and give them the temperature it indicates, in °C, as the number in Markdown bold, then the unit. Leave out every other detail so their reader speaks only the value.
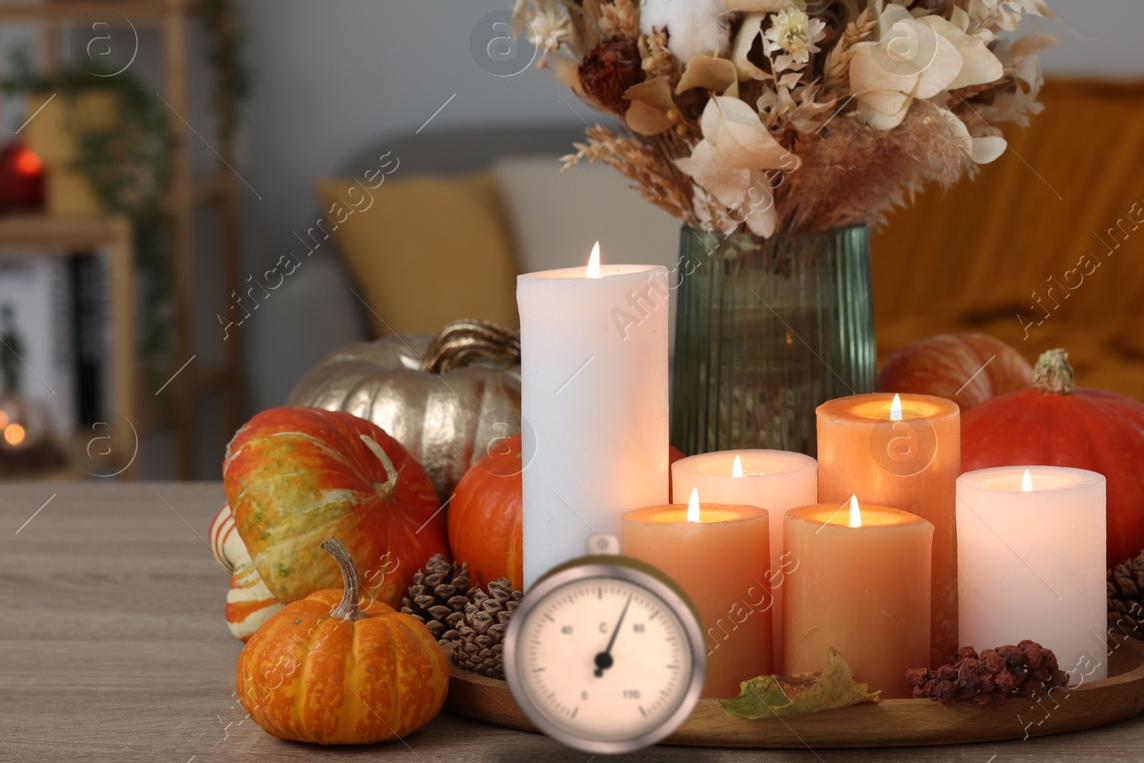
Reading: **70** °C
